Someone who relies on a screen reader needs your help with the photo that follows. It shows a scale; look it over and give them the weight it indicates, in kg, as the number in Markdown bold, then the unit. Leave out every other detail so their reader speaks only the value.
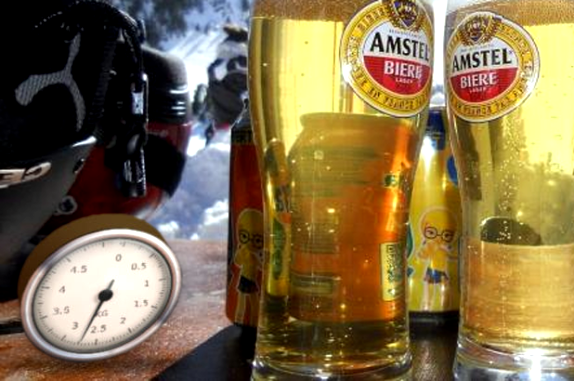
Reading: **2.75** kg
